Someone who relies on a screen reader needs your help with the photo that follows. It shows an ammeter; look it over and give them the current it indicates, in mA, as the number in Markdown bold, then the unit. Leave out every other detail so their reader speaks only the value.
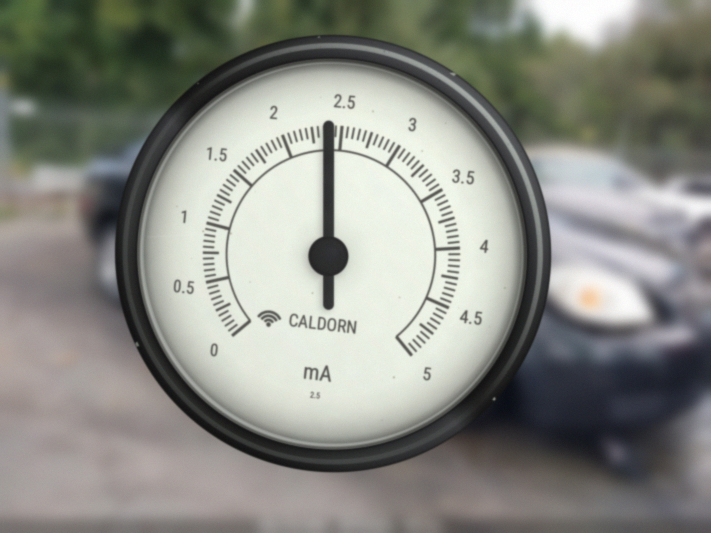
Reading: **2.4** mA
